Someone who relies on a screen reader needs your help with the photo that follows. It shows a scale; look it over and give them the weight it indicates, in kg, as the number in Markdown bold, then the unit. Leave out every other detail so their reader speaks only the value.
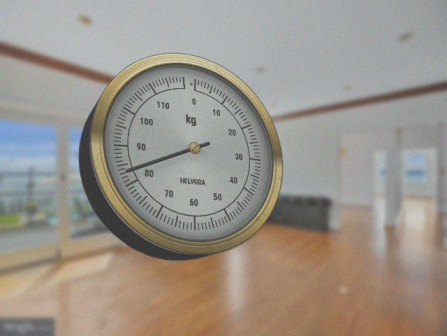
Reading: **83** kg
